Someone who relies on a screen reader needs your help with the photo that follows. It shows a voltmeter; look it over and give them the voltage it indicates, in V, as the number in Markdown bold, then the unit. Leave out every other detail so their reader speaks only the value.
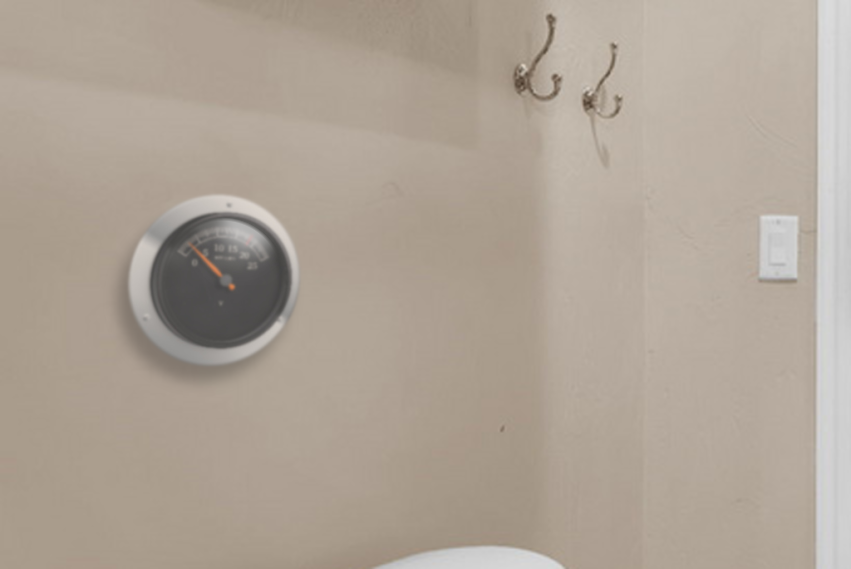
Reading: **2.5** V
